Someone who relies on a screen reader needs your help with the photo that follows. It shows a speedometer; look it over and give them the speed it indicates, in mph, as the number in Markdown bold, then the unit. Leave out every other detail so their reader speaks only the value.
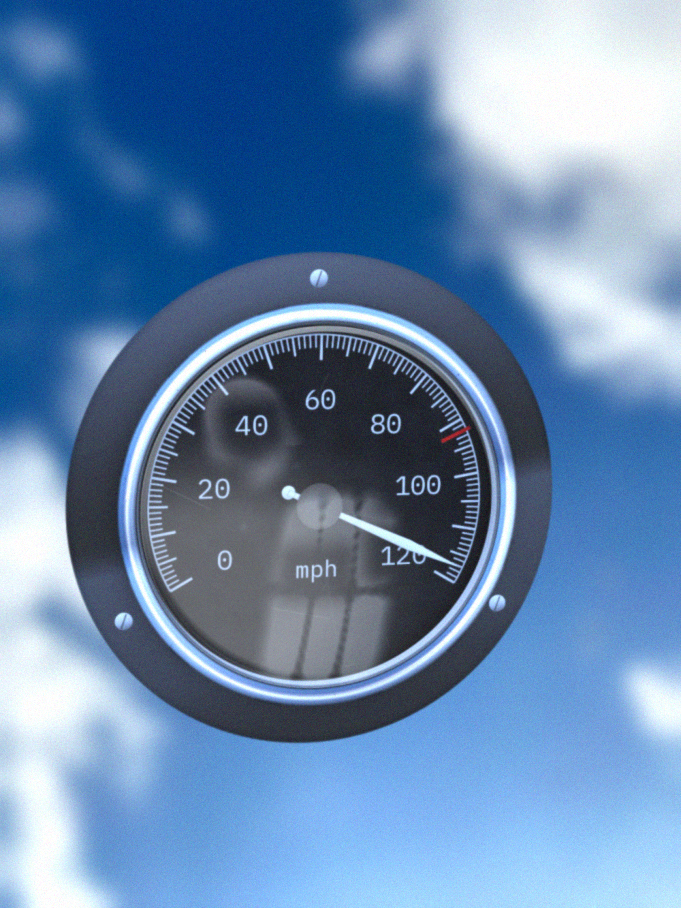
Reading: **117** mph
